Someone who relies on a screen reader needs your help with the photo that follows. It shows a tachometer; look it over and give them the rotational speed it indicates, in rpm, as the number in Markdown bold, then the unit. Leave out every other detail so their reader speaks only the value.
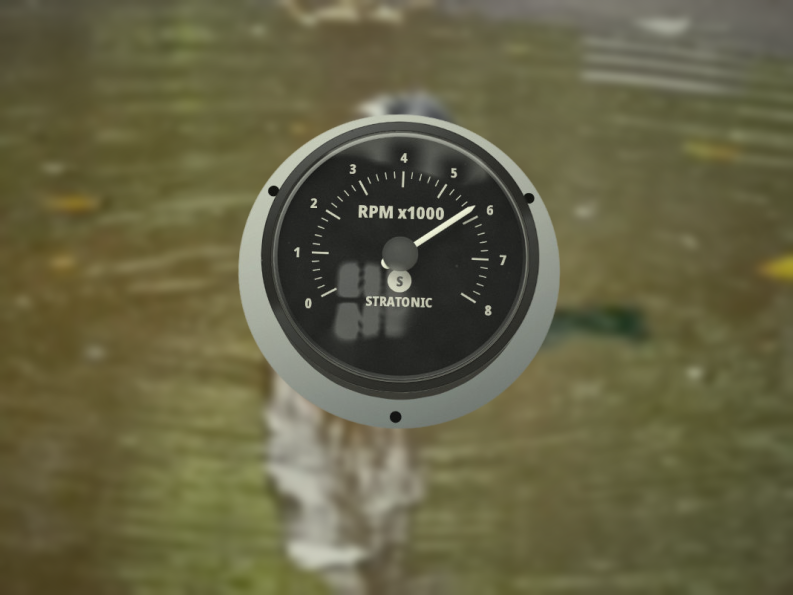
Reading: **5800** rpm
